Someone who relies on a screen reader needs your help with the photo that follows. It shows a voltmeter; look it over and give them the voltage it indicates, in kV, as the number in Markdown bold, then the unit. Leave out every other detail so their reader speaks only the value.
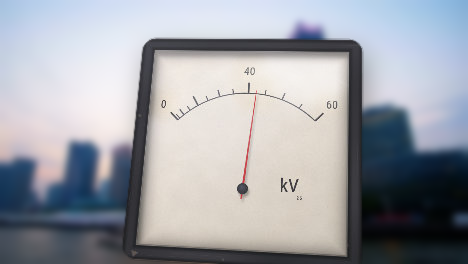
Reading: **42.5** kV
